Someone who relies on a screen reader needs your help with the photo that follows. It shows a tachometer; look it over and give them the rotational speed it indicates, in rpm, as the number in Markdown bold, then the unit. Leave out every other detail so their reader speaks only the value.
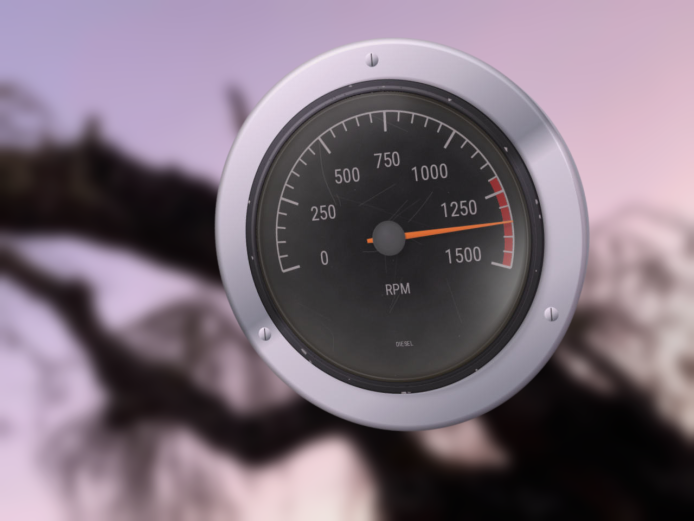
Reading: **1350** rpm
